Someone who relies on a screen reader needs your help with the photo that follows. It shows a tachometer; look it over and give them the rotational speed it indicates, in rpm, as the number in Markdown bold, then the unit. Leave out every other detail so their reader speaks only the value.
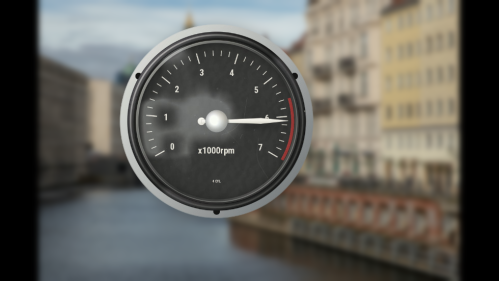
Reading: **6100** rpm
